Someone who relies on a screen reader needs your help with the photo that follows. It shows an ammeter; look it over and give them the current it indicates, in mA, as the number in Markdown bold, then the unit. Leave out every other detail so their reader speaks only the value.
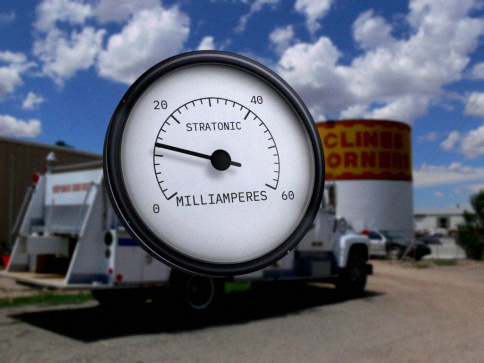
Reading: **12** mA
